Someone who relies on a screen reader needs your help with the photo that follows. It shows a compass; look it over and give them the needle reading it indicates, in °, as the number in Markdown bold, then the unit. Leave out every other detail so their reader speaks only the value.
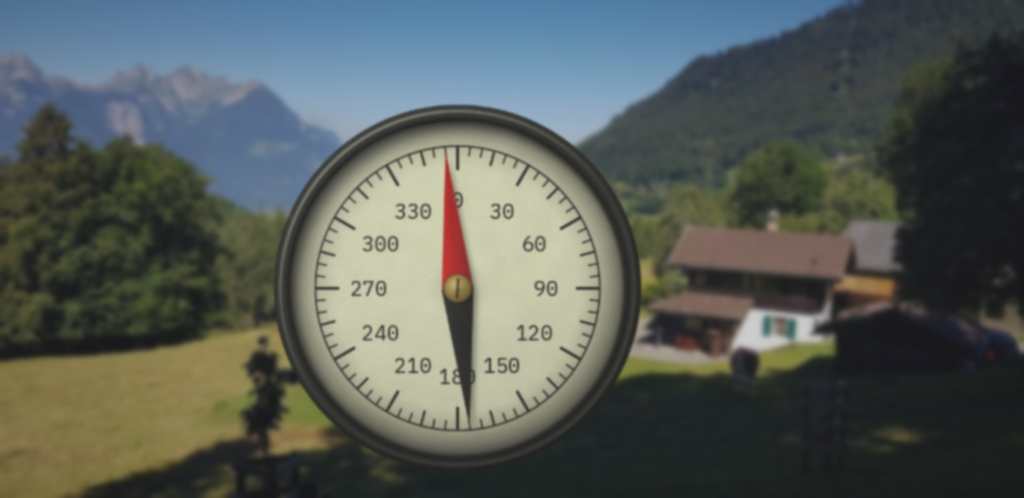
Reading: **355** °
